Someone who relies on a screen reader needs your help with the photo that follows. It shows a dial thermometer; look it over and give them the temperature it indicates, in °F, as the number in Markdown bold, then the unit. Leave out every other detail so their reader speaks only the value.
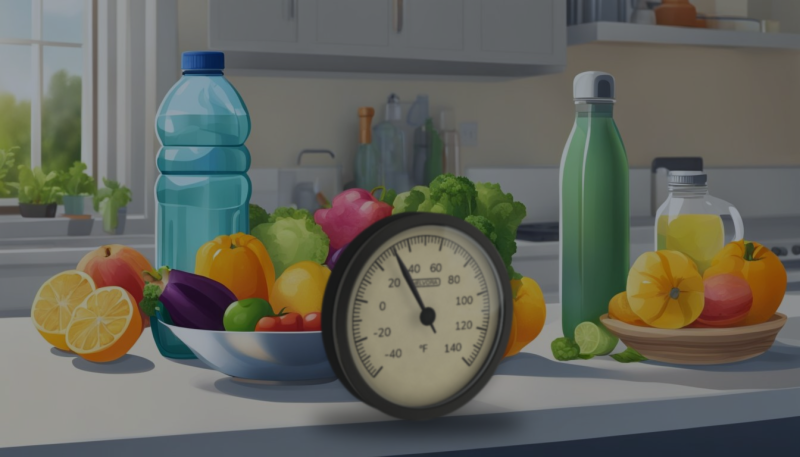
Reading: **30** °F
